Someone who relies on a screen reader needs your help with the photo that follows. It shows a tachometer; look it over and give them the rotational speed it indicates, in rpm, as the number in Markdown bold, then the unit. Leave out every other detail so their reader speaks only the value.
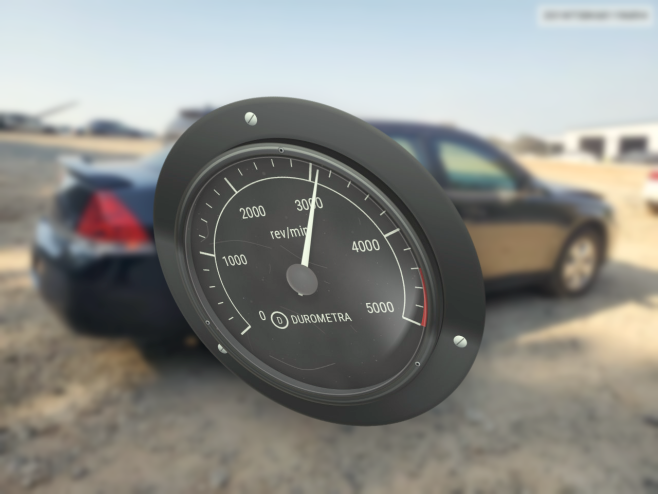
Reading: **3100** rpm
